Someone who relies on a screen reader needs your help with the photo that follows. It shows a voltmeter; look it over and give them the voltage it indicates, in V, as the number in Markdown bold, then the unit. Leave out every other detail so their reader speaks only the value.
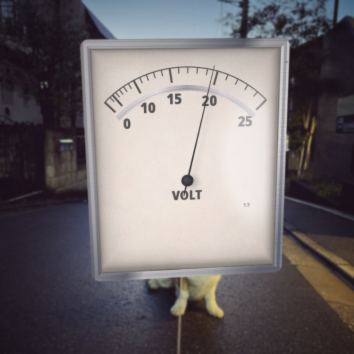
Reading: **19.5** V
